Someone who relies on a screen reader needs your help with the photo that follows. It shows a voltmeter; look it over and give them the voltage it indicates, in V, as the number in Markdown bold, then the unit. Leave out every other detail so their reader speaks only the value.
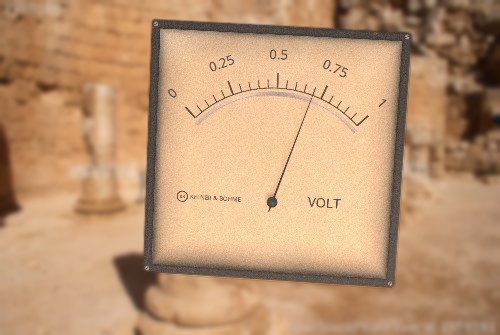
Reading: **0.7** V
